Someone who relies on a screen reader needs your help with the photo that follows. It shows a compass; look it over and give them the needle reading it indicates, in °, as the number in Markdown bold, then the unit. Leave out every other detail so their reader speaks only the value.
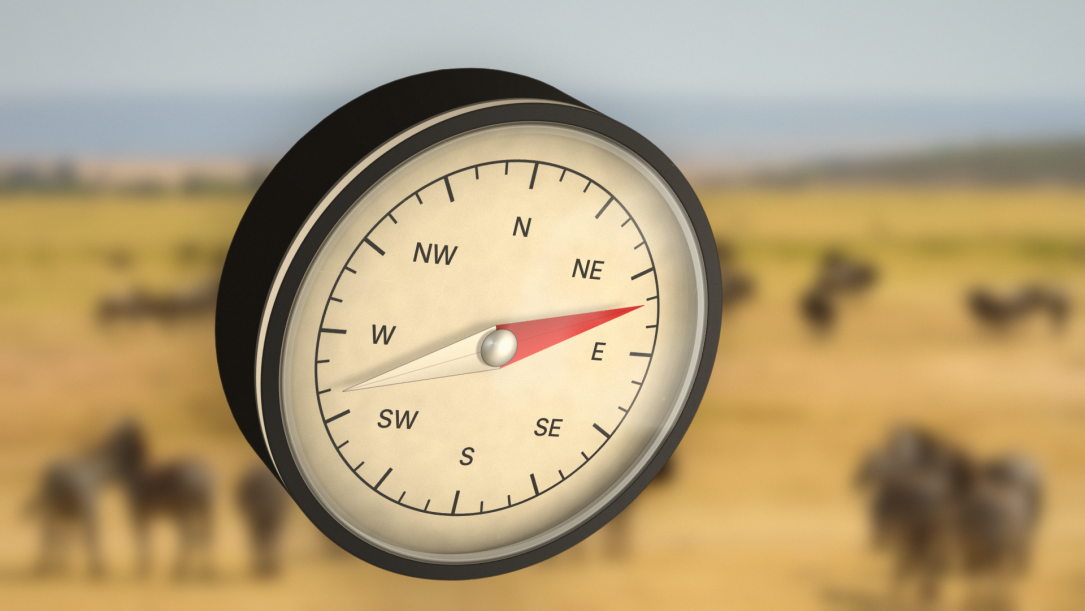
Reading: **70** °
